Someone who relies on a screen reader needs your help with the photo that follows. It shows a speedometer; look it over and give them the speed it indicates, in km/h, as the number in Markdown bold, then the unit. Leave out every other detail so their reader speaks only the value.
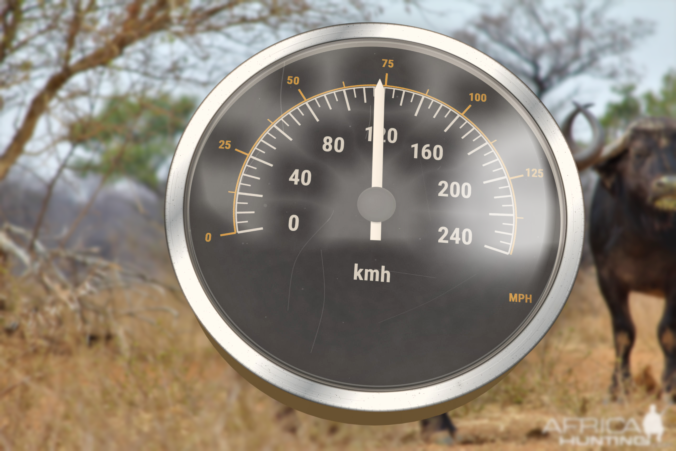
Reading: **117.5** km/h
